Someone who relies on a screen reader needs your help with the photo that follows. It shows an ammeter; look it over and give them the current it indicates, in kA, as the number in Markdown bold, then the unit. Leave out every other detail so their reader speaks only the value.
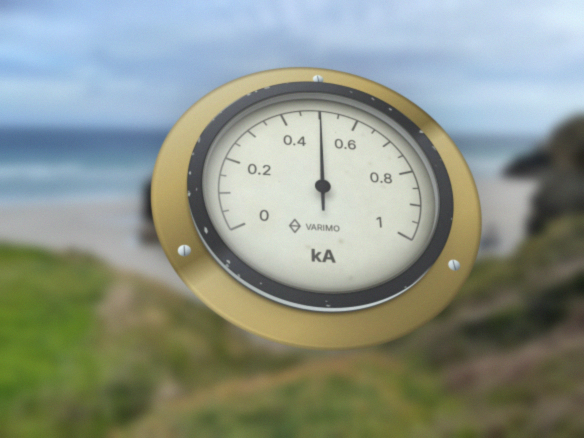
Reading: **0.5** kA
